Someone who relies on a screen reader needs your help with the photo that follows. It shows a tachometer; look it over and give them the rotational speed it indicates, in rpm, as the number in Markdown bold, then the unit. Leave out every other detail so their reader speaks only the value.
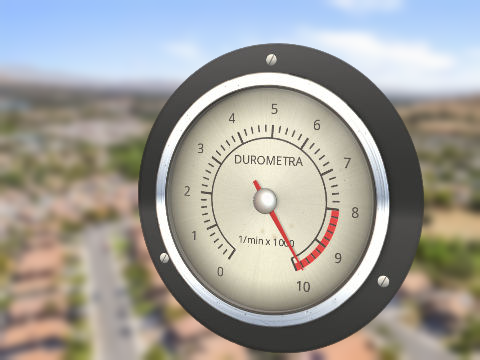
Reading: **9800** rpm
